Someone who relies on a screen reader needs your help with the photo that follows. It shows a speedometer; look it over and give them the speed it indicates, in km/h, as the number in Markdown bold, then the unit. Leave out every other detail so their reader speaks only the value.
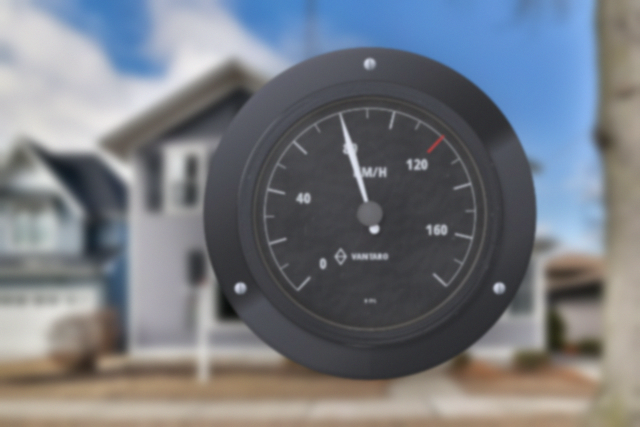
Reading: **80** km/h
